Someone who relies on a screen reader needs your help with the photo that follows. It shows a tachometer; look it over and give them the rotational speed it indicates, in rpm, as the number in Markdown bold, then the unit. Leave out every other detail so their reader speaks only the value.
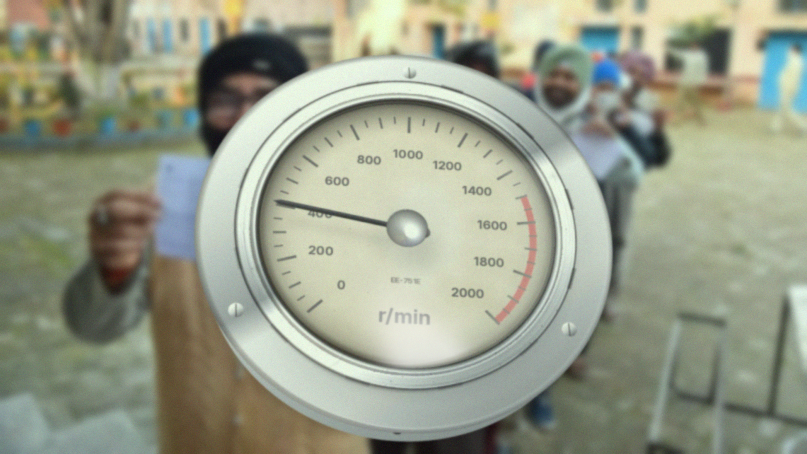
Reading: **400** rpm
